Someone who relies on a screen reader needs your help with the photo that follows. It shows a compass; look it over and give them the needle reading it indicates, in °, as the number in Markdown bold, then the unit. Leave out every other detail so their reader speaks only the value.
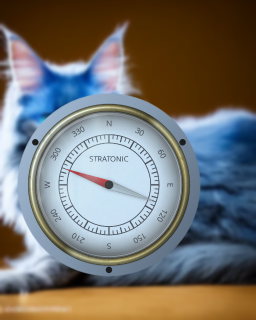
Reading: **290** °
